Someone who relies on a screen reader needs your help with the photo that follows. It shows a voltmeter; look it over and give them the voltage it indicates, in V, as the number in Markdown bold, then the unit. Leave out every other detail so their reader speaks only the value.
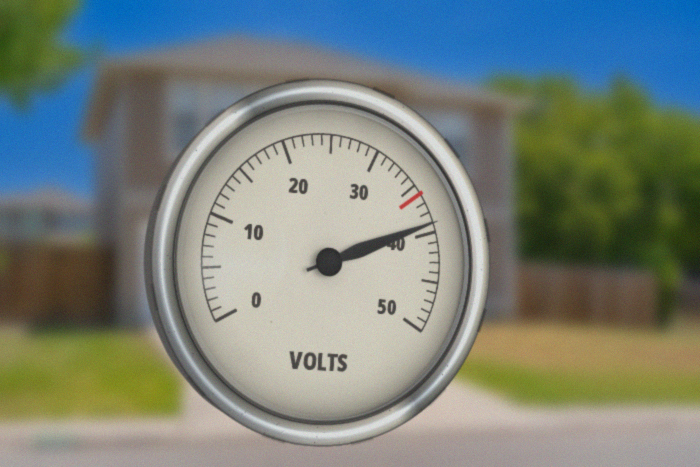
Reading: **39** V
